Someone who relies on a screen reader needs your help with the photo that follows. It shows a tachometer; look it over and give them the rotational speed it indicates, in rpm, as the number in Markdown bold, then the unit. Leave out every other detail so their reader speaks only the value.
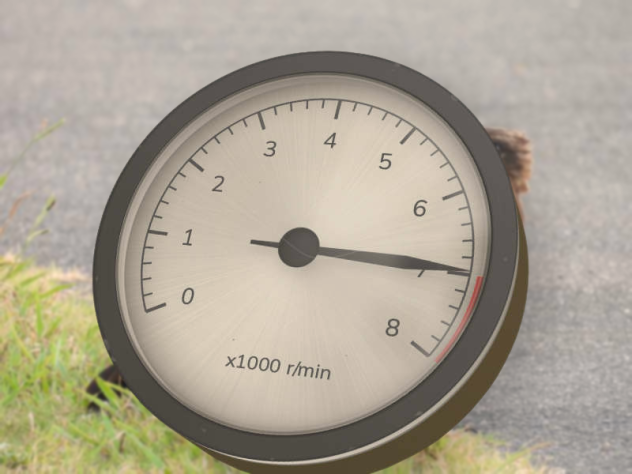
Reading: **7000** rpm
